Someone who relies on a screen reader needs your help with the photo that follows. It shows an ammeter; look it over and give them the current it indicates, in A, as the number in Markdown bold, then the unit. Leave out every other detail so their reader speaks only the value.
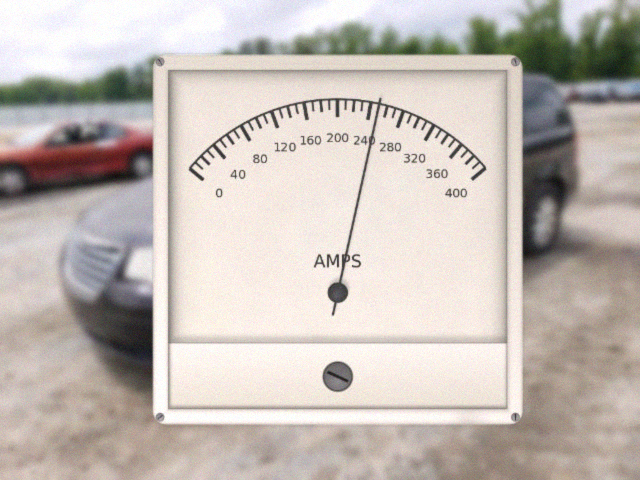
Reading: **250** A
